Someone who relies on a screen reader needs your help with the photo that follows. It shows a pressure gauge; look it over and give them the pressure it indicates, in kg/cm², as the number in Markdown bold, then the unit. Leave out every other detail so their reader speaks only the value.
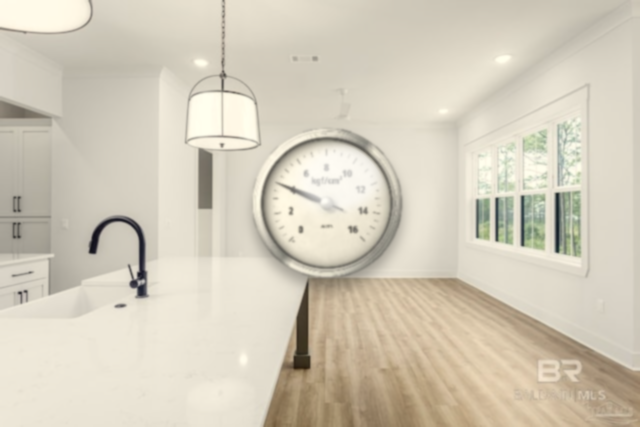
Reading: **4** kg/cm²
